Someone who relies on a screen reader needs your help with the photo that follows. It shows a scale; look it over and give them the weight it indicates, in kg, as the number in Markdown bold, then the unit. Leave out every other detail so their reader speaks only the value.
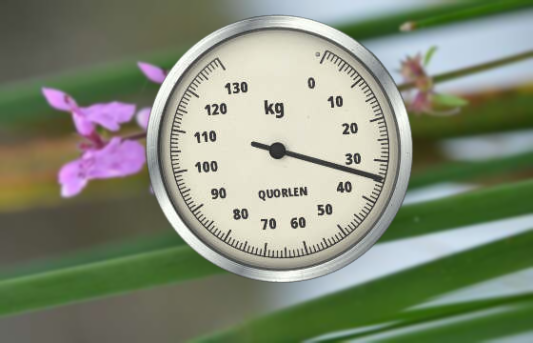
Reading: **34** kg
